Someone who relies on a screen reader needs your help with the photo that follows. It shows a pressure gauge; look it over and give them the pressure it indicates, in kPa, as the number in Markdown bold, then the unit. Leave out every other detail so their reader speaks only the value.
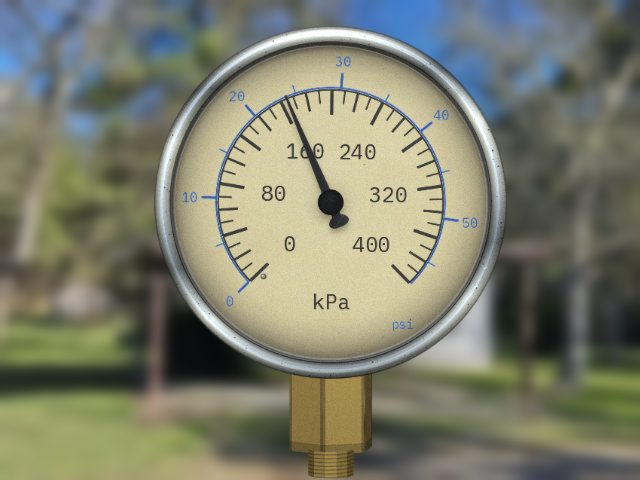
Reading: **165** kPa
